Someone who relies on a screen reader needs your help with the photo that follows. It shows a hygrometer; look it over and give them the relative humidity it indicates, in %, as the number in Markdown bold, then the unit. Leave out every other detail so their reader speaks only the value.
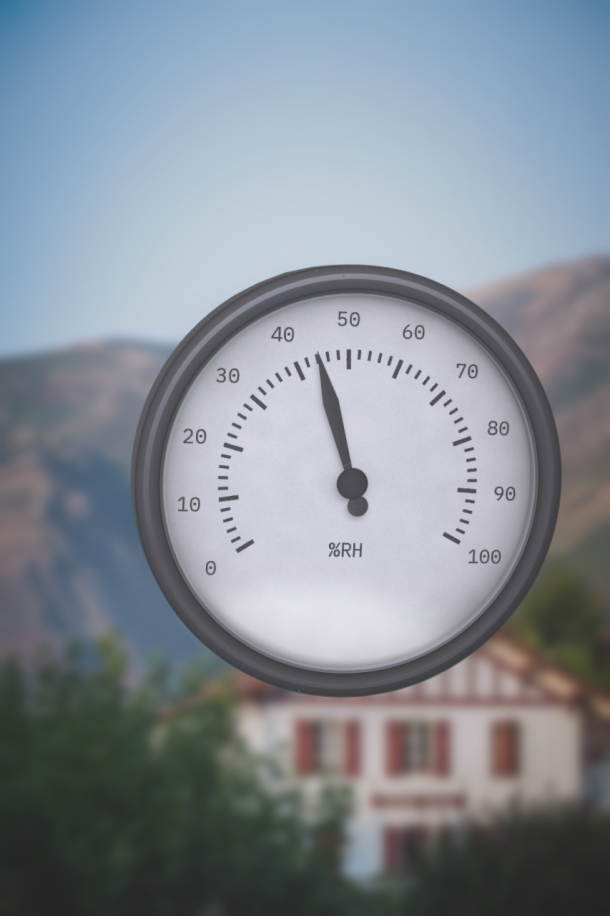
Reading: **44** %
